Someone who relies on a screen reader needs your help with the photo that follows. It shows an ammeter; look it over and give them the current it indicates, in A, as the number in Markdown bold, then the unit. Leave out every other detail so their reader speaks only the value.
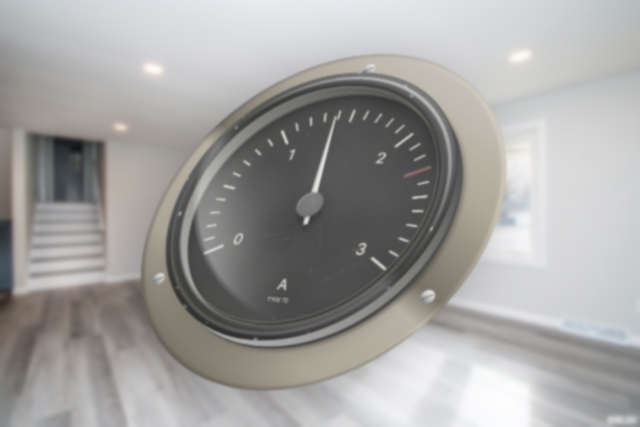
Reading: **1.4** A
